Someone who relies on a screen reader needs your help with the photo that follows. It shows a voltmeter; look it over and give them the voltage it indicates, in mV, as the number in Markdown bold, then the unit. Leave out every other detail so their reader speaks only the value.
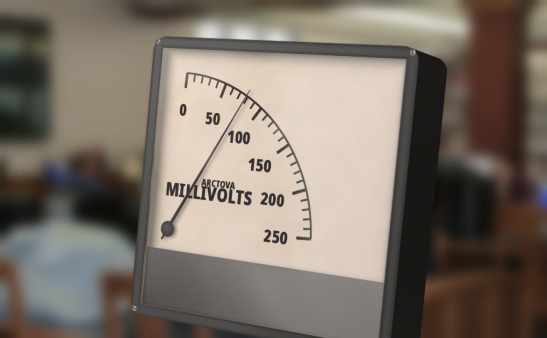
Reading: **80** mV
